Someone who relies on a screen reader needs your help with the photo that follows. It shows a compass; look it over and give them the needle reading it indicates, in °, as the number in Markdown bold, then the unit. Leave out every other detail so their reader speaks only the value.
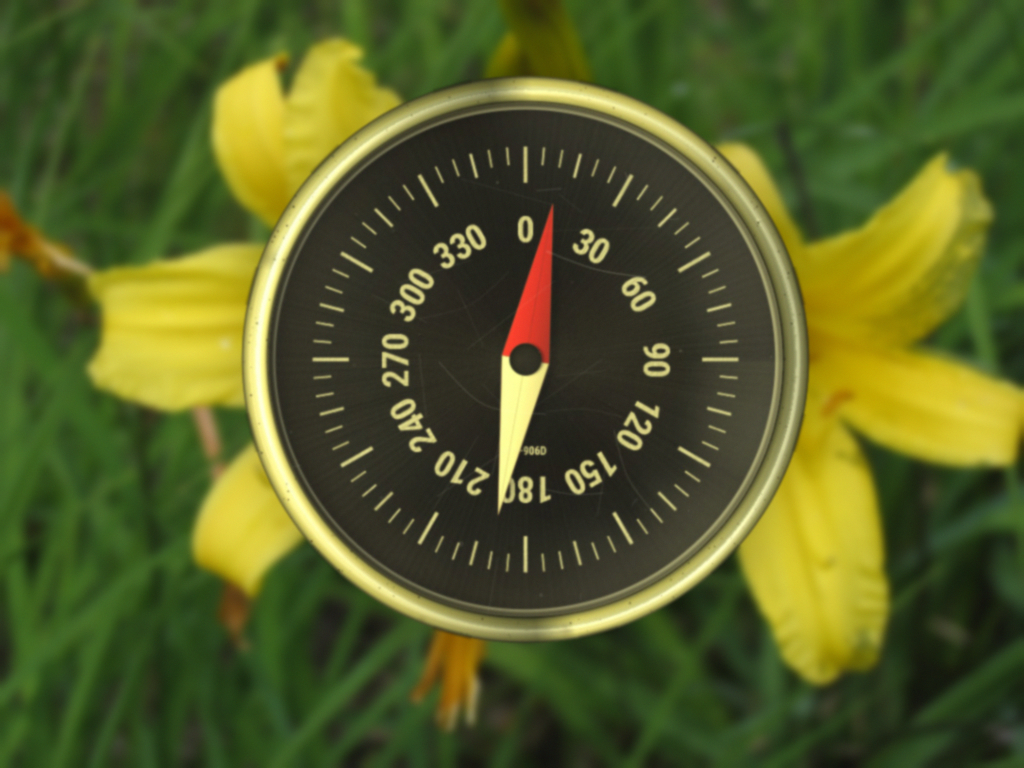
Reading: **10** °
